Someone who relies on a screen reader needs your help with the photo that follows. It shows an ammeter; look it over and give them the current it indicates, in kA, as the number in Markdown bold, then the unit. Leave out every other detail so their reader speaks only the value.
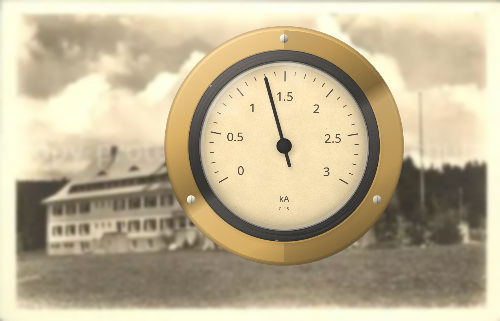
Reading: **1.3** kA
